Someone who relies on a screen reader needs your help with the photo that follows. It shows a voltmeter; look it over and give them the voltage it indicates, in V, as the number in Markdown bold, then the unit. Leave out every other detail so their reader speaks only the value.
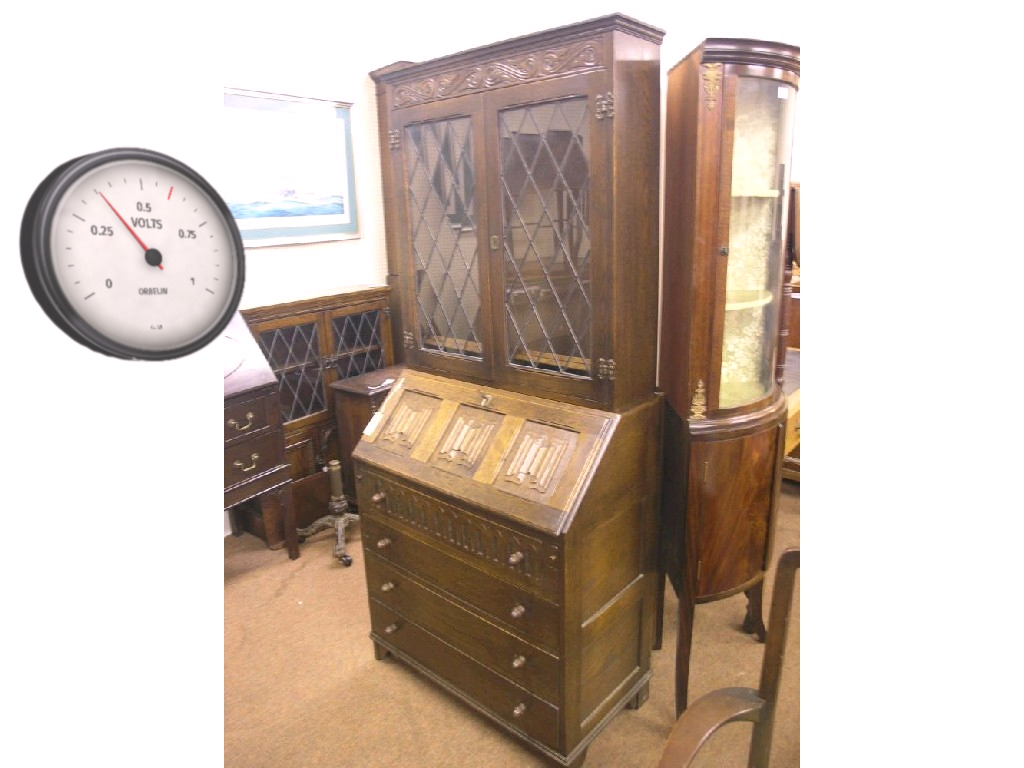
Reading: **0.35** V
